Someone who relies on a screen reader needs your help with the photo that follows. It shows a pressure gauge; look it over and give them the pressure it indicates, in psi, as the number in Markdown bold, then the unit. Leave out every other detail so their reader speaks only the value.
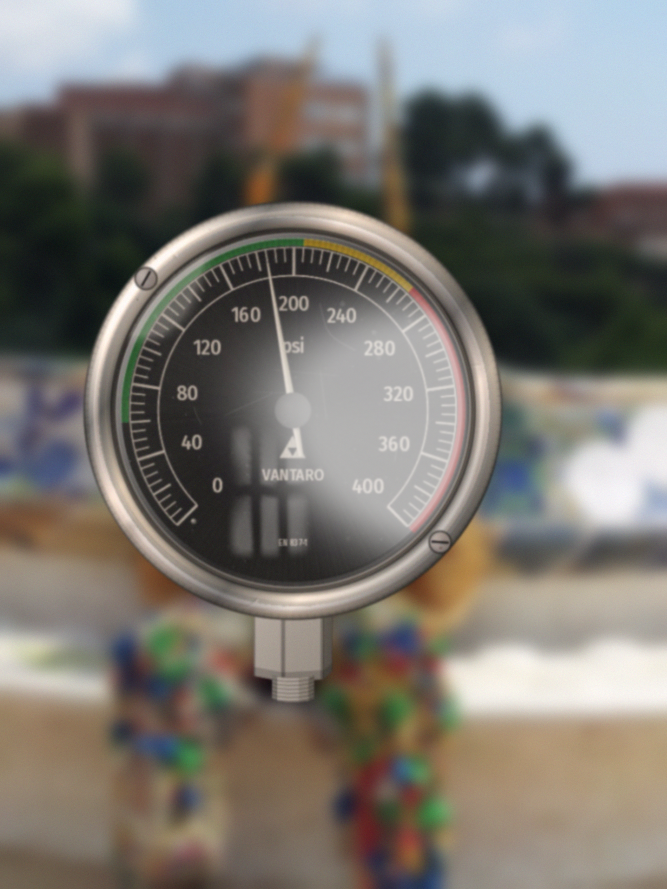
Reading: **185** psi
